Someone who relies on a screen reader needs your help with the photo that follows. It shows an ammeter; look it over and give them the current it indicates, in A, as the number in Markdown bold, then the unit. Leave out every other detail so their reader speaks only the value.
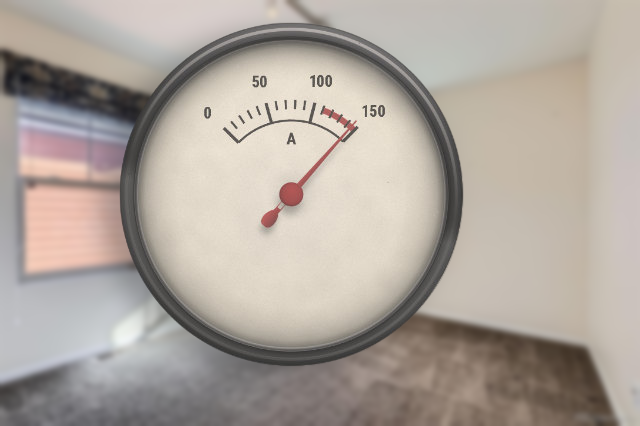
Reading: **145** A
